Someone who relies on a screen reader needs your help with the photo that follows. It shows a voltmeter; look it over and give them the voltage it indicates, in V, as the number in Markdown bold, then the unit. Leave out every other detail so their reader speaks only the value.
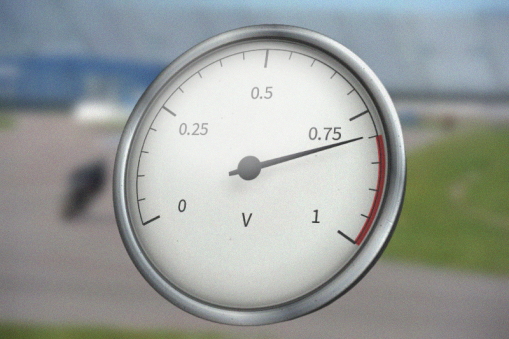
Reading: **0.8** V
